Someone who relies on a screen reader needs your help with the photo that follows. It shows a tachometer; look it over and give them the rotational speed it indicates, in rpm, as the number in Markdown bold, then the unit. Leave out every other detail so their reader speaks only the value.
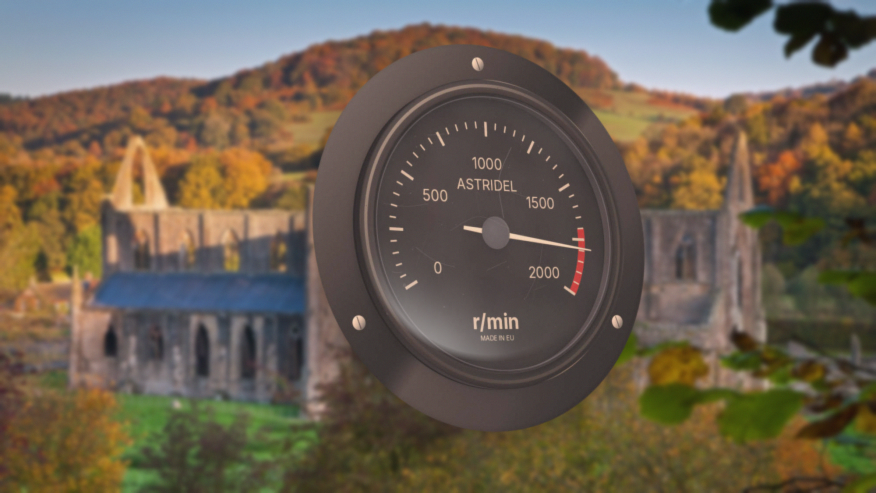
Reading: **1800** rpm
